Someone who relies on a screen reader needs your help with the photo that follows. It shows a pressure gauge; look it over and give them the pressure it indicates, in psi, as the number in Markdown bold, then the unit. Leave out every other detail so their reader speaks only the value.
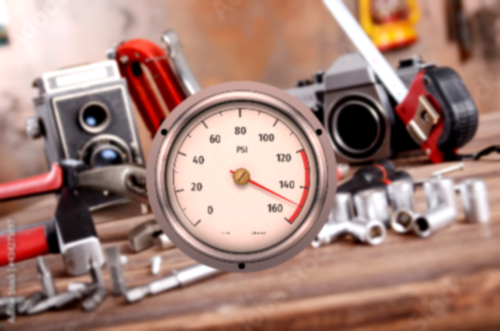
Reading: **150** psi
